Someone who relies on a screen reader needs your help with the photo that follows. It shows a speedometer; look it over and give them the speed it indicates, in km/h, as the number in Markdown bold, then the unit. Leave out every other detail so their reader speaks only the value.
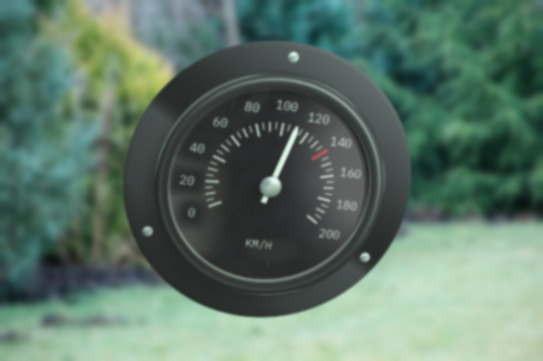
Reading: **110** km/h
